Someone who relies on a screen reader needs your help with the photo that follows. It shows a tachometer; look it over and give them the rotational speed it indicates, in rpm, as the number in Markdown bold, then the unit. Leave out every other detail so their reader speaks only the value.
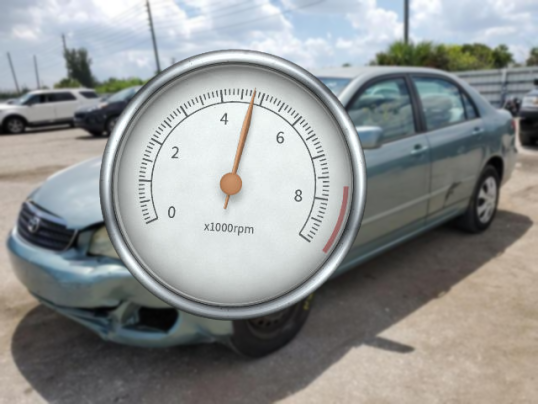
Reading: **4800** rpm
